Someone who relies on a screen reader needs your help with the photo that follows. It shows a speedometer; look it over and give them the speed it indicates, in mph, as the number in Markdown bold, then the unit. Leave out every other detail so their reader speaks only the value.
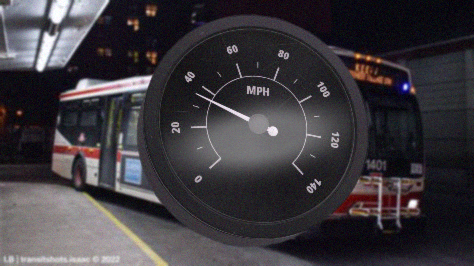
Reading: **35** mph
